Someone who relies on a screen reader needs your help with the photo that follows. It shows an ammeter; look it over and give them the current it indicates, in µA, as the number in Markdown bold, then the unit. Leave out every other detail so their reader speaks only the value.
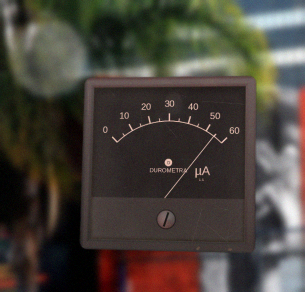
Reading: **55** µA
